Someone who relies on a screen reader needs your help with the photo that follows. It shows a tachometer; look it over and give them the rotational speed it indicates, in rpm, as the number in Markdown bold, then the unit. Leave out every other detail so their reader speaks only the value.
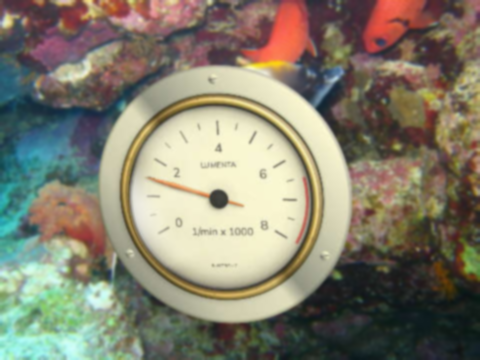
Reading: **1500** rpm
